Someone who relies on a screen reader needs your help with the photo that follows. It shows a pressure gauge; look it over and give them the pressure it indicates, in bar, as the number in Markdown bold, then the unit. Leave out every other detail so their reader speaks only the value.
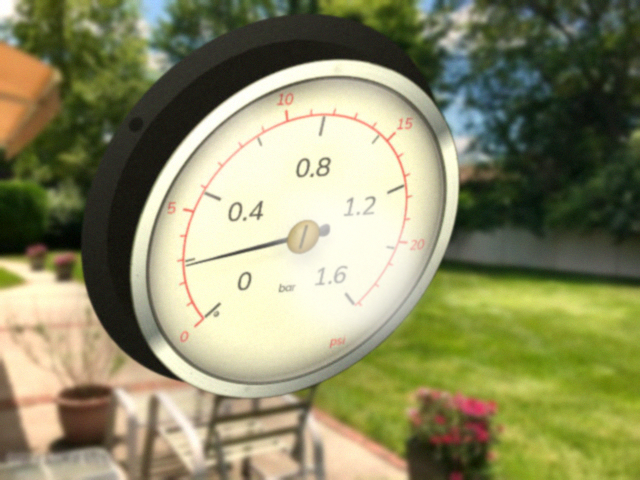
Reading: **0.2** bar
